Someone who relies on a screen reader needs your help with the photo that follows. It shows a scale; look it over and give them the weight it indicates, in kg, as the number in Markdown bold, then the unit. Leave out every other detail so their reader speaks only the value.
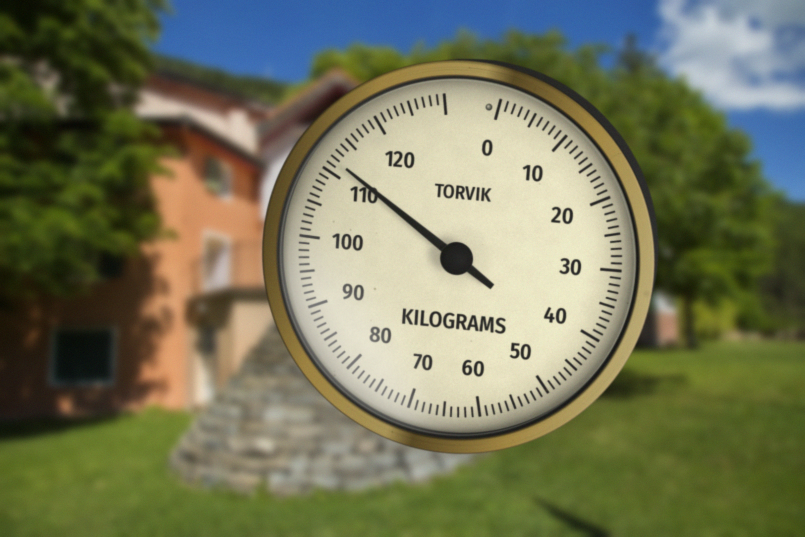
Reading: **112** kg
